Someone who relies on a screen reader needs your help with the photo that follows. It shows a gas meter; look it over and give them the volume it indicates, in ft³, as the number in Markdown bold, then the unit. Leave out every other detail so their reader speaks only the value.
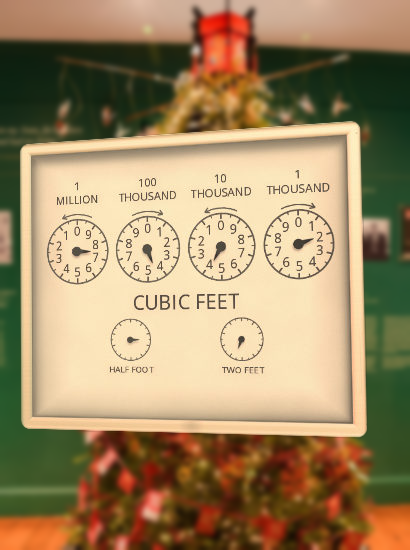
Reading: **744200** ft³
